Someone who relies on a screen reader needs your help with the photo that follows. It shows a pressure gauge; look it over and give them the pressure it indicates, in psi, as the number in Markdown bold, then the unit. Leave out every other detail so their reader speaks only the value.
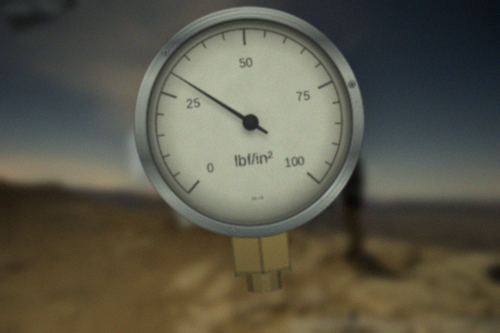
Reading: **30** psi
